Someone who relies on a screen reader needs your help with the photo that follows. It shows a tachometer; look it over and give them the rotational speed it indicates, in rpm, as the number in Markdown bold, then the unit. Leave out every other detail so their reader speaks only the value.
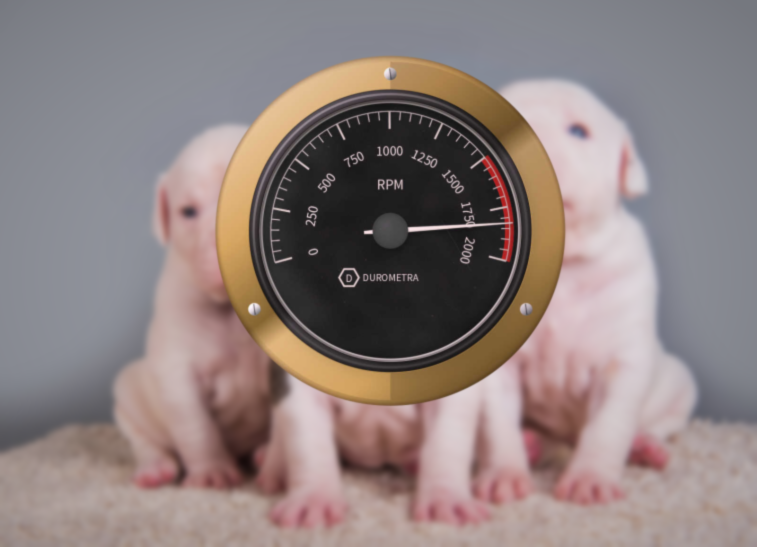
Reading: **1825** rpm
